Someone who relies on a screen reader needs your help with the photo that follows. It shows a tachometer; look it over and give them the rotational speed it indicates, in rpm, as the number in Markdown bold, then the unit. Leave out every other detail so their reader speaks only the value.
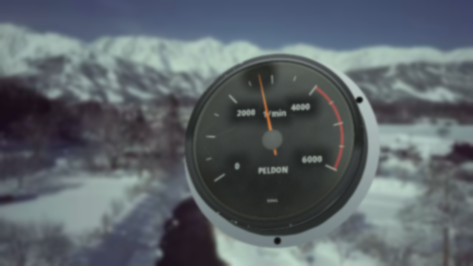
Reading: **2750** rpm
